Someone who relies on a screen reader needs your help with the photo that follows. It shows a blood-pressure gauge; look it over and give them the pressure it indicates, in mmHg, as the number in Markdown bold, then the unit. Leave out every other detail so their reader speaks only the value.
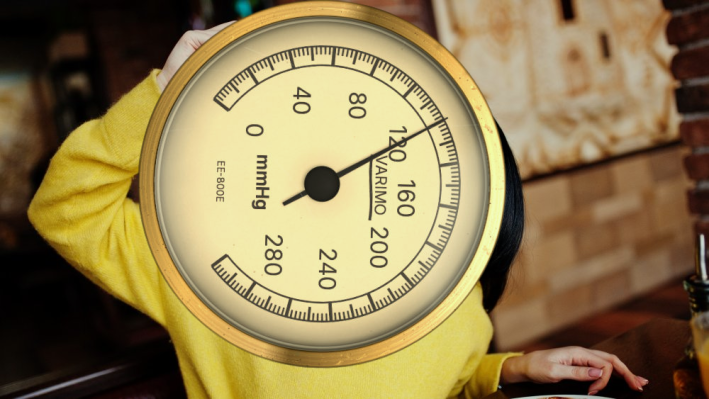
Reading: **120** mmHg
